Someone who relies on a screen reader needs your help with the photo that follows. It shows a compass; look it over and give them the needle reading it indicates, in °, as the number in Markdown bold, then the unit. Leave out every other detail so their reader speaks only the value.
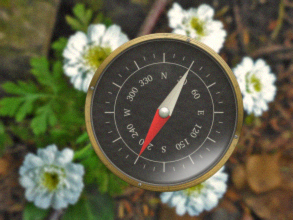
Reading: **210** °
